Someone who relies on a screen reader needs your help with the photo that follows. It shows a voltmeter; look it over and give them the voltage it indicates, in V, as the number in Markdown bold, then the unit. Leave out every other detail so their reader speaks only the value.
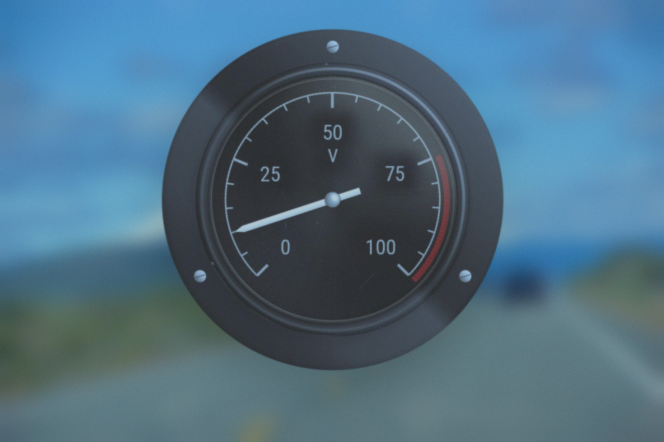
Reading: **10** V
